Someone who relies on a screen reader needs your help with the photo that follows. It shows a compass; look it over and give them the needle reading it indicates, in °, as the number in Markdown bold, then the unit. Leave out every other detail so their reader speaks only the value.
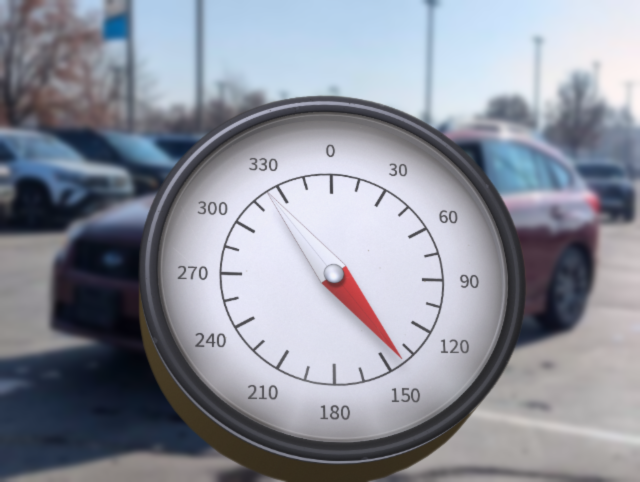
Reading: **142.5** °
